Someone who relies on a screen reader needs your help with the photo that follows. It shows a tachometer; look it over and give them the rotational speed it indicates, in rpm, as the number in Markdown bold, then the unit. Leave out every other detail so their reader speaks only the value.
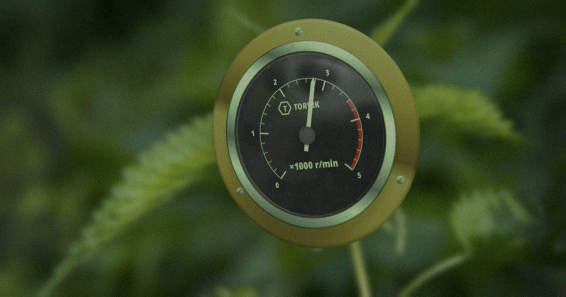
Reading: **2800** rpm
